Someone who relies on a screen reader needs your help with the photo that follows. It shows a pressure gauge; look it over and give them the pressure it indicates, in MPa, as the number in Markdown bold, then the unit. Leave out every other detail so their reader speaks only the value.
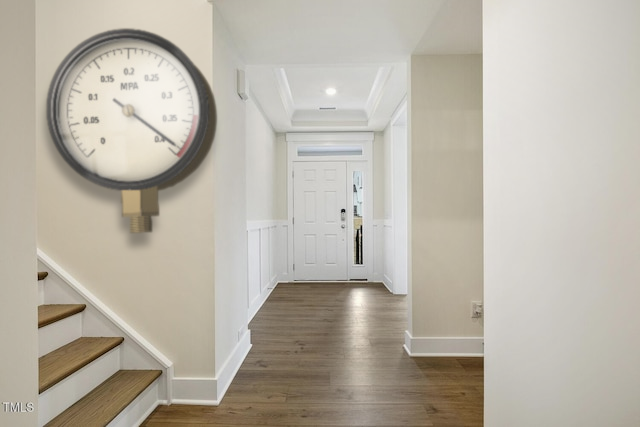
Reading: **0.39** MPa
